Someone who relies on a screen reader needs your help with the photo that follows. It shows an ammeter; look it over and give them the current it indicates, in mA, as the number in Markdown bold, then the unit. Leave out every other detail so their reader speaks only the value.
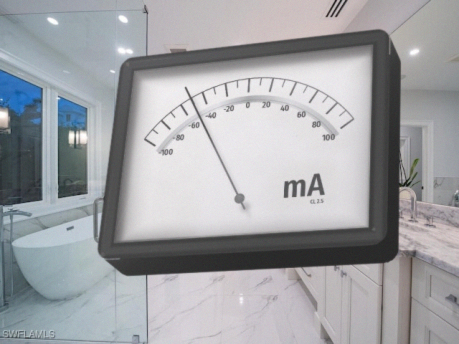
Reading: **-50** mA
